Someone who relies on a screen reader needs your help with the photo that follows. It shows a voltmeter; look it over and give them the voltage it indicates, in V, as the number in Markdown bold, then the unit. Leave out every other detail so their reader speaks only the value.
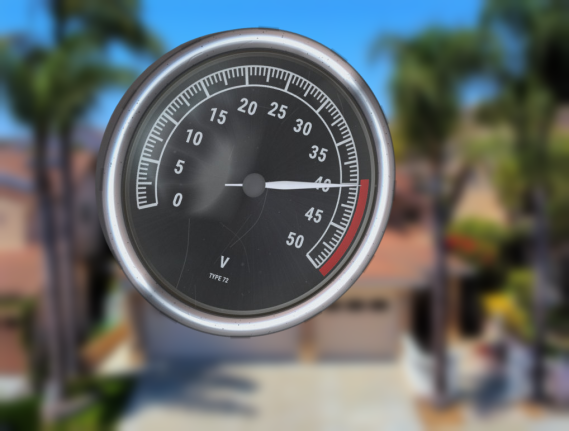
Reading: **40** V
